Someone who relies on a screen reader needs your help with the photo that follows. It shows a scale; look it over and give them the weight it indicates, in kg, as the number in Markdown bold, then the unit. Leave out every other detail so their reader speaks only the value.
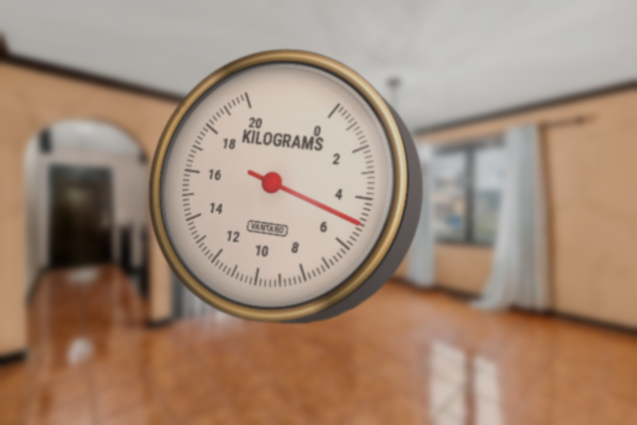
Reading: **5** kg
